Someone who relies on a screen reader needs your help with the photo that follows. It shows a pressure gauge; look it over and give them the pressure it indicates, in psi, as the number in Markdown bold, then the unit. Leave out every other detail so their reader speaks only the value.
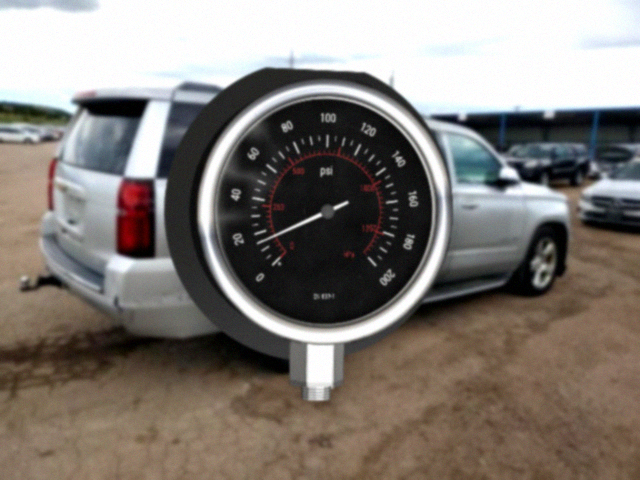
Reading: **15** psi
